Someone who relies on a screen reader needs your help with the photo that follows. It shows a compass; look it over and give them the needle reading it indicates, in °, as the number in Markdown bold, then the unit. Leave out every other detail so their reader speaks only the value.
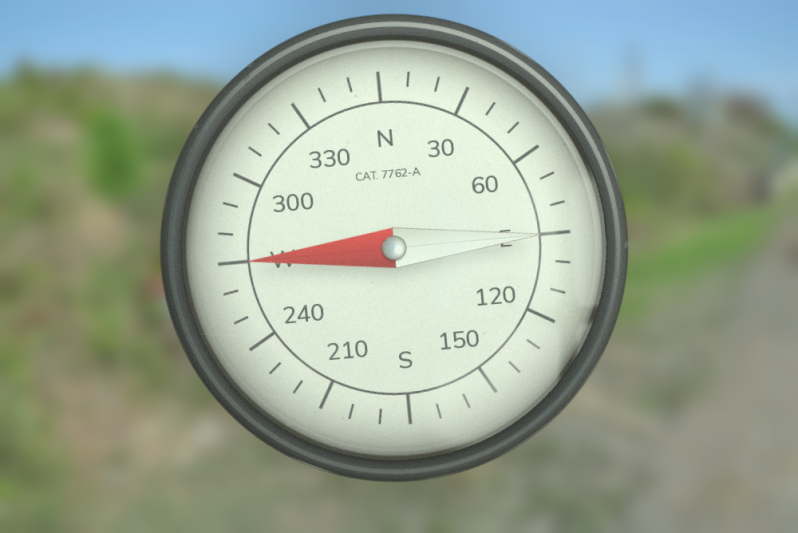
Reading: **270** °
